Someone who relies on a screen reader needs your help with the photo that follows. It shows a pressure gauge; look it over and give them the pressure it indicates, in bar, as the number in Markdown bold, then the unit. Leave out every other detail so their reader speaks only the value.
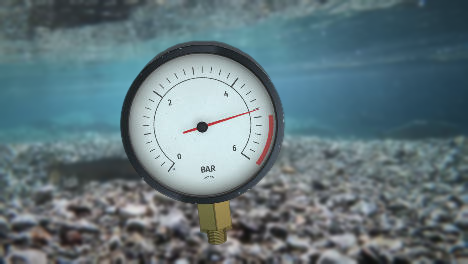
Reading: **4.8** bar
